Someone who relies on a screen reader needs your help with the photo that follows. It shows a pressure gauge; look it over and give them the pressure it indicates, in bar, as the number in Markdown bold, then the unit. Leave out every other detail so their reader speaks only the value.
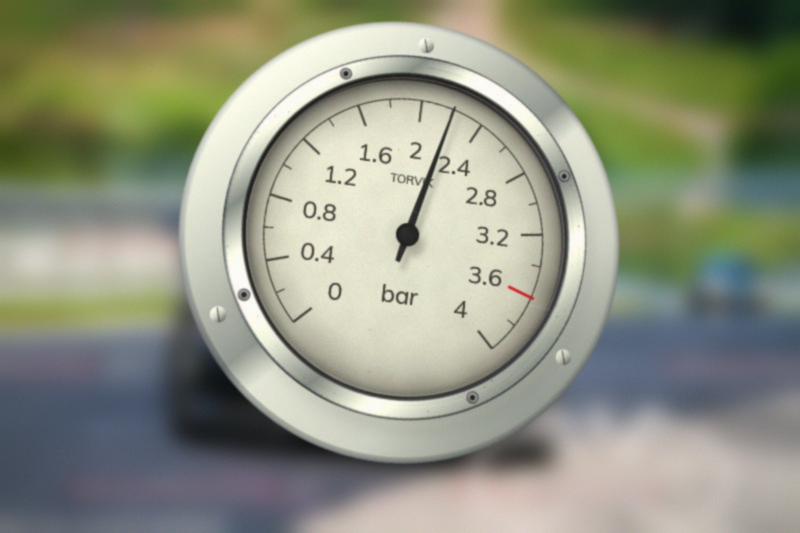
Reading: **2.2** bar
